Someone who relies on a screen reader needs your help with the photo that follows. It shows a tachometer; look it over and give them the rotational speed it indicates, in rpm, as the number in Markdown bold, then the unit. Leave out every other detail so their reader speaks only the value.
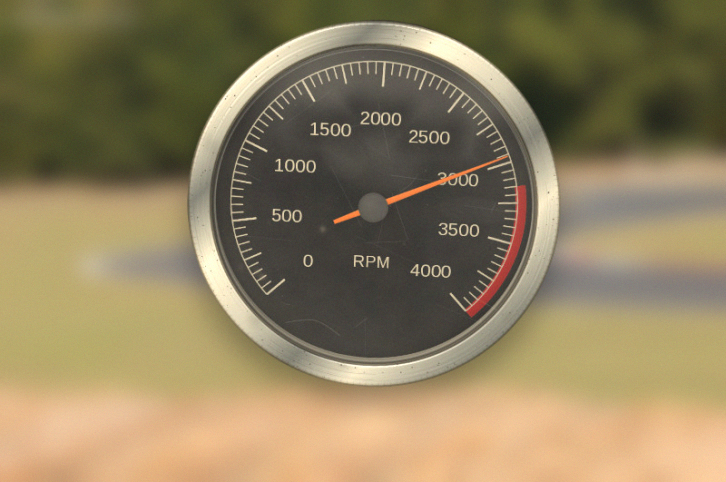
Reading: **2950** rpm
